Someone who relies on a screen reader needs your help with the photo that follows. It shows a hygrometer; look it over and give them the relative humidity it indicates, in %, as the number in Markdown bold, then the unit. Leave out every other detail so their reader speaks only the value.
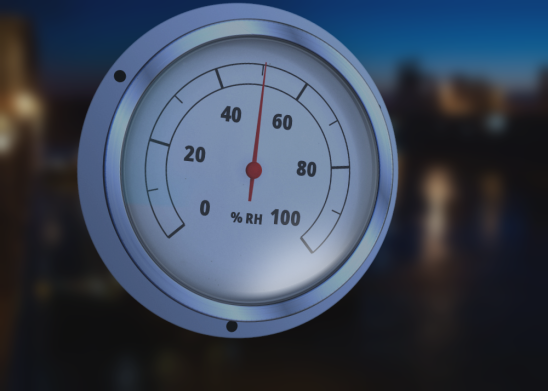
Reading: **50** %
